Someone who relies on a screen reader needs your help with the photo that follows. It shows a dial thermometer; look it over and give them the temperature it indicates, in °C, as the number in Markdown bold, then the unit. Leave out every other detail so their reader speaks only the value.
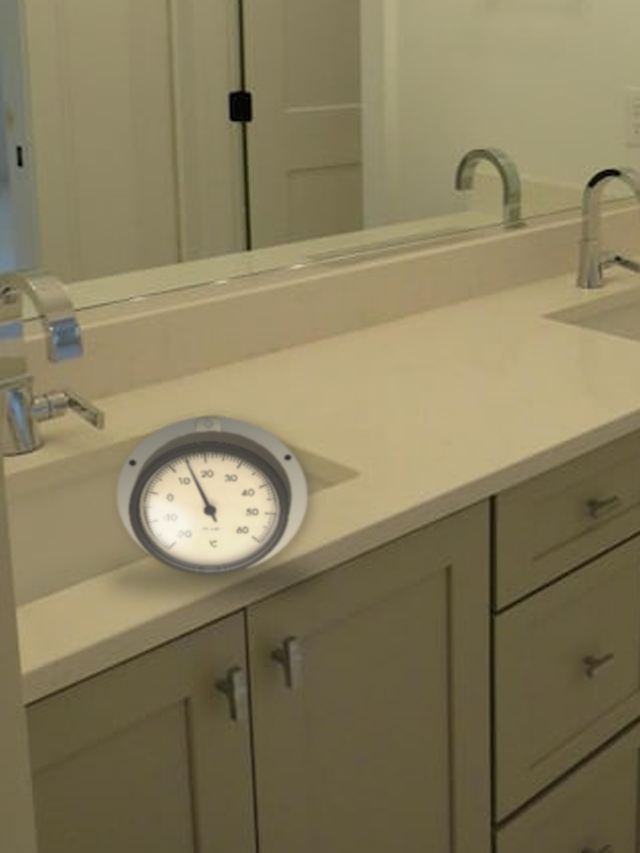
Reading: **15** °C
